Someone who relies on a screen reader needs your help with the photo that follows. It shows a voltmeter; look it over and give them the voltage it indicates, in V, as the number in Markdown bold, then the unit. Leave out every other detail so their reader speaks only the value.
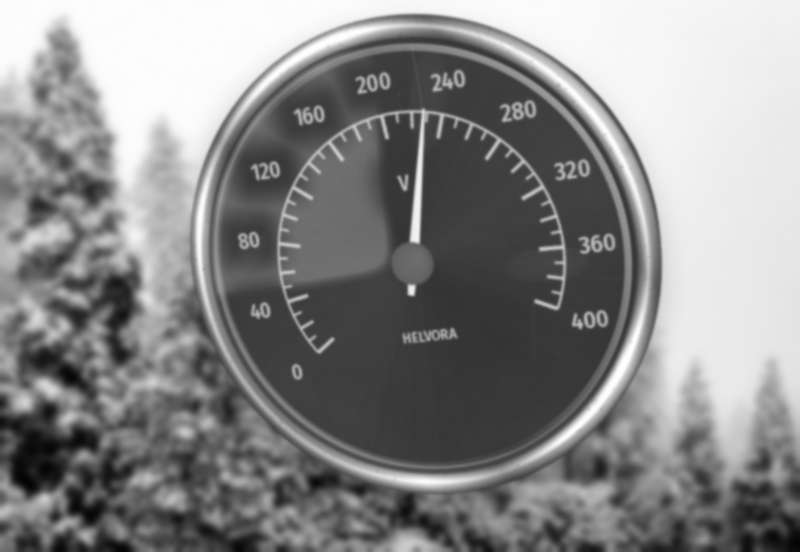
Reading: **230** V
